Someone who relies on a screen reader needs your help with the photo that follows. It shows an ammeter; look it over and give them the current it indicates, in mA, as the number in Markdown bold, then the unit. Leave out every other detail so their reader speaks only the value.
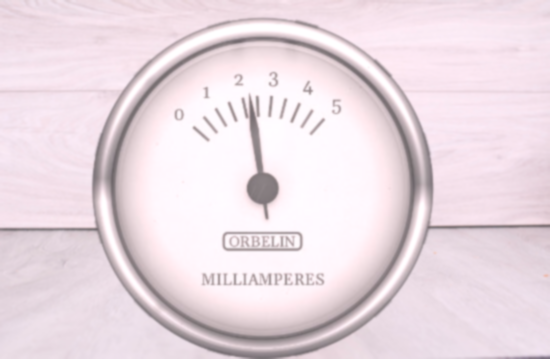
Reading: **2.25** mA
